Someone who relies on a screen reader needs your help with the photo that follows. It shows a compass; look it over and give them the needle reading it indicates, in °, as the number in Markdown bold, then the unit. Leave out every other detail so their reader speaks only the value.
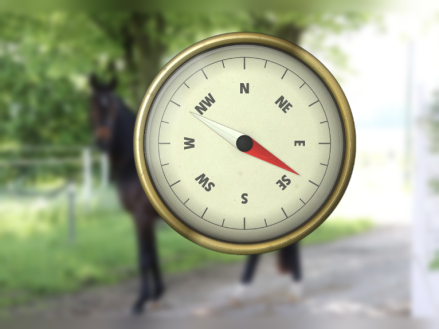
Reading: **120** °
